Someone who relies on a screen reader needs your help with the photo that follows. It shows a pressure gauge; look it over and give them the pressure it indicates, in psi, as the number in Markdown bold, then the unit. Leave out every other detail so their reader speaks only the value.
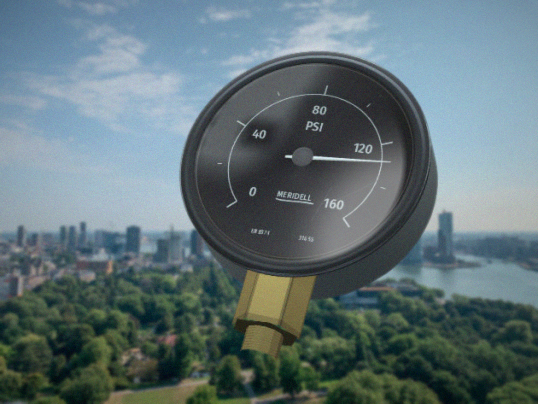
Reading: **130** psi
